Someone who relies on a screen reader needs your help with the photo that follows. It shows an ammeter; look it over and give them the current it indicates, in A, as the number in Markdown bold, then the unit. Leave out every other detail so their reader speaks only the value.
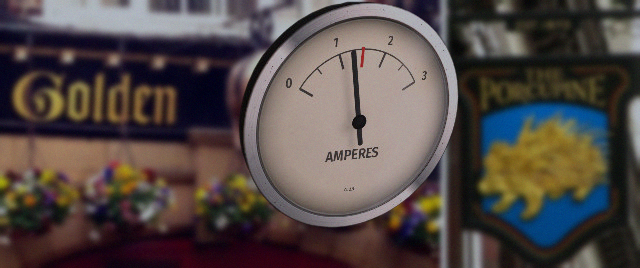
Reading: **1.25** A
